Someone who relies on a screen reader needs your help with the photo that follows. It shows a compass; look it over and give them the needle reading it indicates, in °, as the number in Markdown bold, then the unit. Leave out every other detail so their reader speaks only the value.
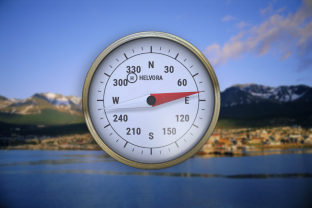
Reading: **80** °
